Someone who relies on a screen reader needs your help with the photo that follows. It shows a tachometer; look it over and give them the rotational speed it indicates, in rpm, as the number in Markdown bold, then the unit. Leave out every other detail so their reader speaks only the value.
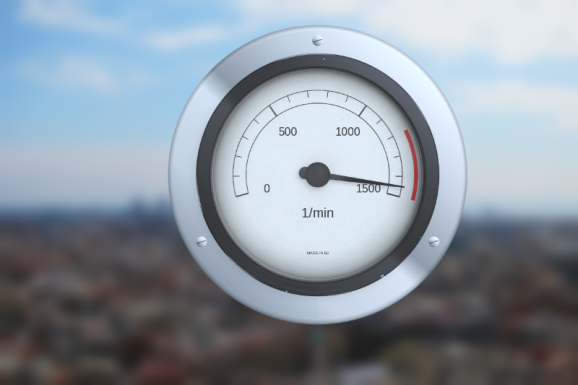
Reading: **1450** rpm
